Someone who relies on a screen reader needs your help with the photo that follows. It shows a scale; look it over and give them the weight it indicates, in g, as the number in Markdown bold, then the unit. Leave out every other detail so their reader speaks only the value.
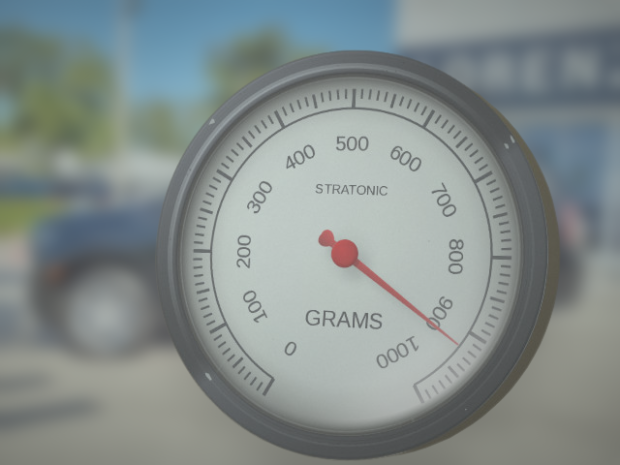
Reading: **920** g
